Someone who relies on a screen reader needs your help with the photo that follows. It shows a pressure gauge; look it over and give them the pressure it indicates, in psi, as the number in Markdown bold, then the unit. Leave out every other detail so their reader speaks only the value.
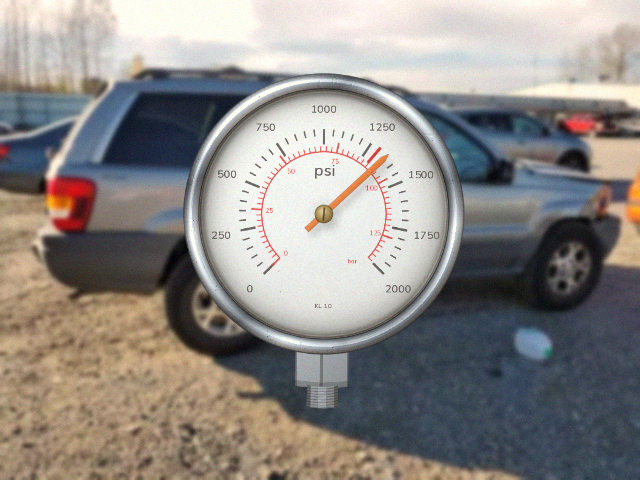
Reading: **1350** psi
